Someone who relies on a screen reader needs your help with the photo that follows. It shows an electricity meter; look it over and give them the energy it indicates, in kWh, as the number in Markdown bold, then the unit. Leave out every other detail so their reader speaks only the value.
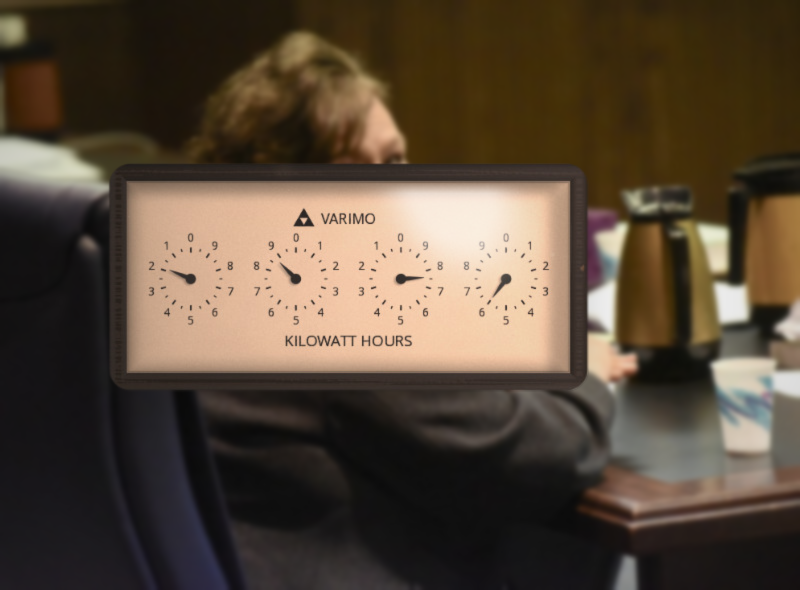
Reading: **1876** kWh
